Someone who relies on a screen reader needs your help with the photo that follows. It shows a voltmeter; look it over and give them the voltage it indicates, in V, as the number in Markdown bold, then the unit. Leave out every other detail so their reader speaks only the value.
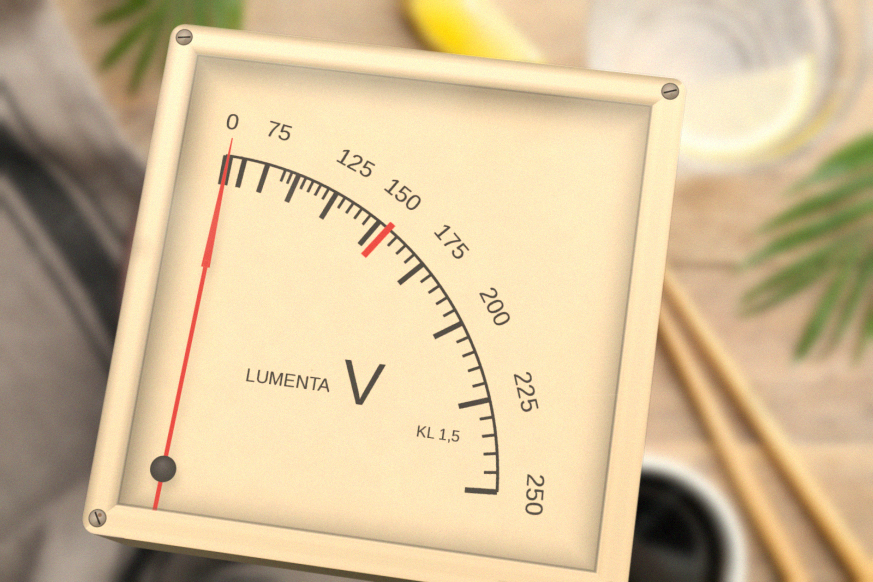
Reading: **25** V
